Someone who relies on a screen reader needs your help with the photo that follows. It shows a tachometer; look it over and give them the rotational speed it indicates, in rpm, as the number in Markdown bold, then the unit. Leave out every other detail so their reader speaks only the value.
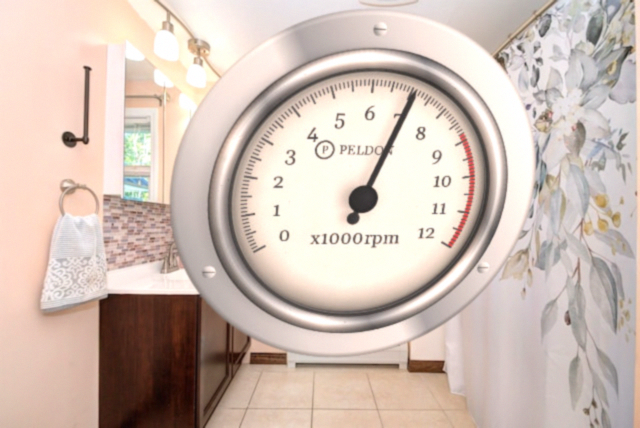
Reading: **7000** rpm
